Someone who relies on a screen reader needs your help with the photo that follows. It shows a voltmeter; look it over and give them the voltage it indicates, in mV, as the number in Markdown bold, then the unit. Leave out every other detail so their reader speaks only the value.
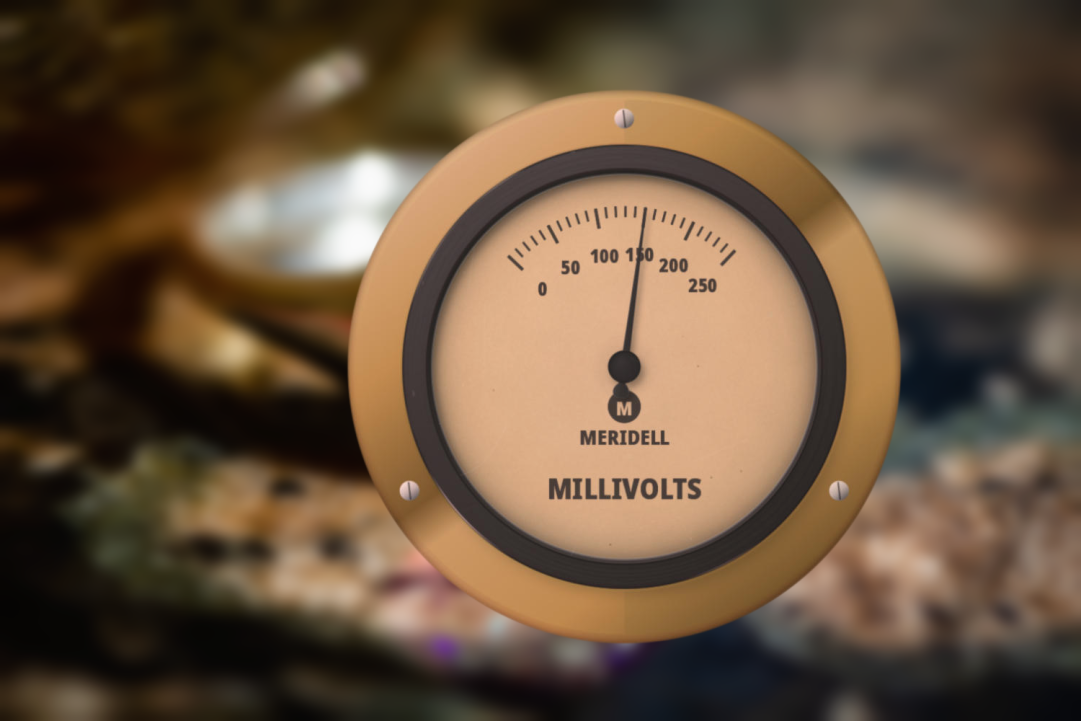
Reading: **150** mV
